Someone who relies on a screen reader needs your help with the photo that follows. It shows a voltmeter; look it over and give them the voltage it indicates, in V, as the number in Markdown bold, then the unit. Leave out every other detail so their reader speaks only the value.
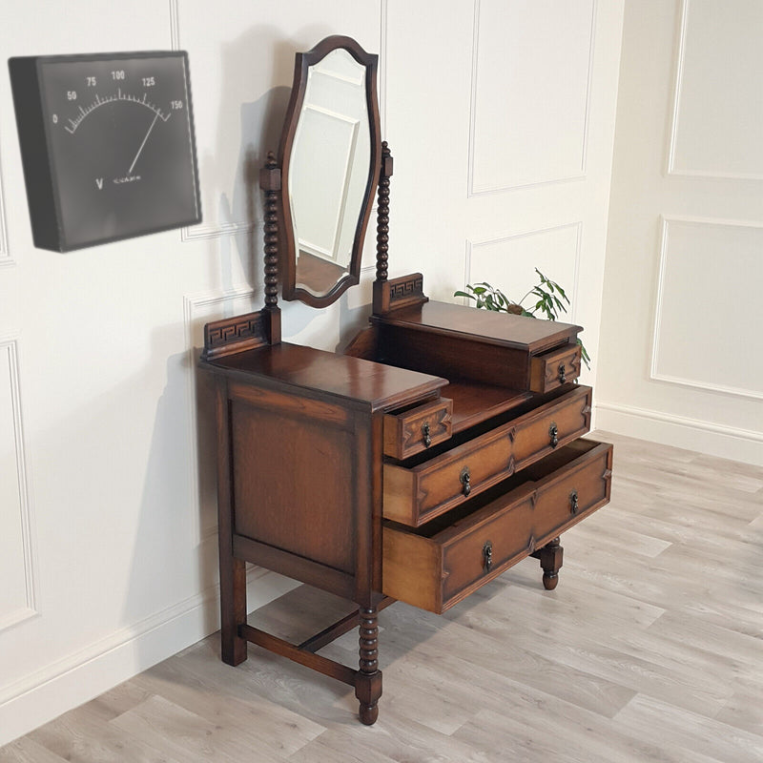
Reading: **140** V
